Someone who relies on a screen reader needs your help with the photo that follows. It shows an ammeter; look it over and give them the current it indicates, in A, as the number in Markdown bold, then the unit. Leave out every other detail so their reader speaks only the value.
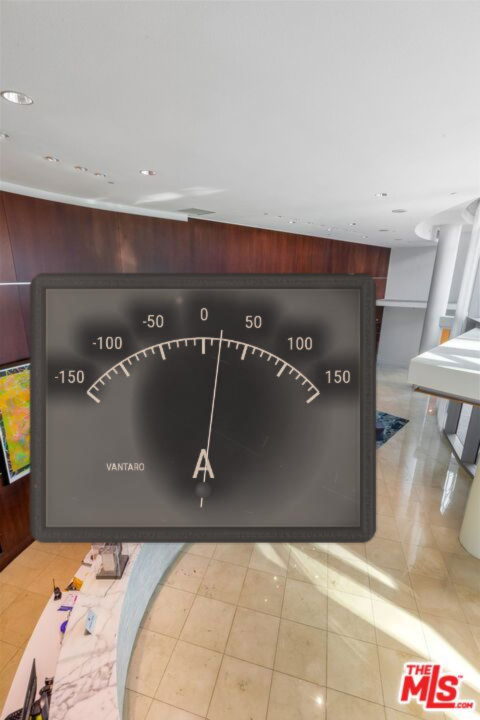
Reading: **20** A
